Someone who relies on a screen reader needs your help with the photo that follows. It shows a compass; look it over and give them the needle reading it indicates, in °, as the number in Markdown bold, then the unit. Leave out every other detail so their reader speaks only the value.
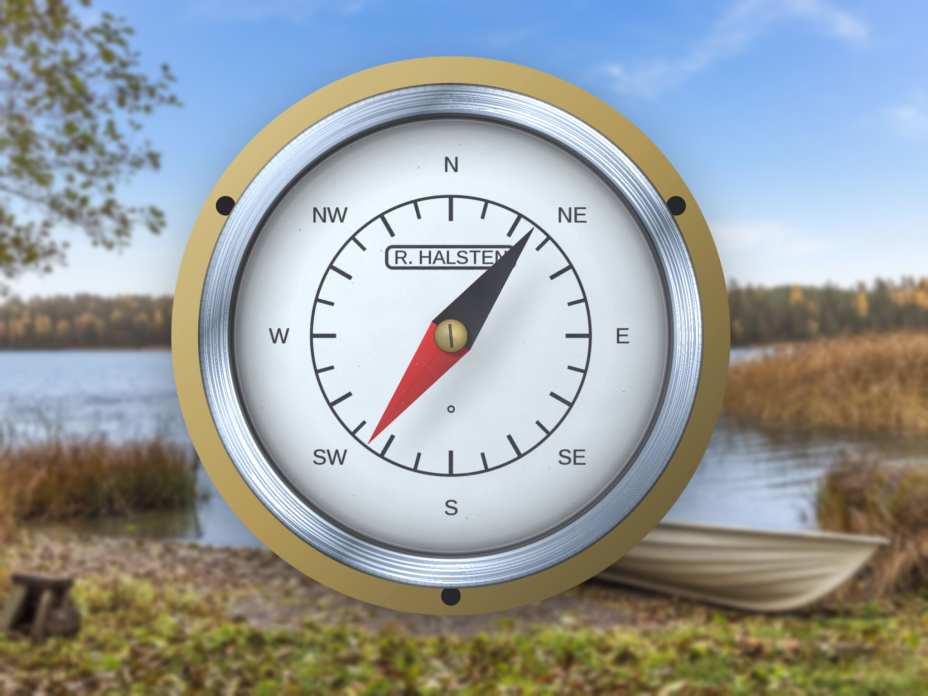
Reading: **217.5** °
